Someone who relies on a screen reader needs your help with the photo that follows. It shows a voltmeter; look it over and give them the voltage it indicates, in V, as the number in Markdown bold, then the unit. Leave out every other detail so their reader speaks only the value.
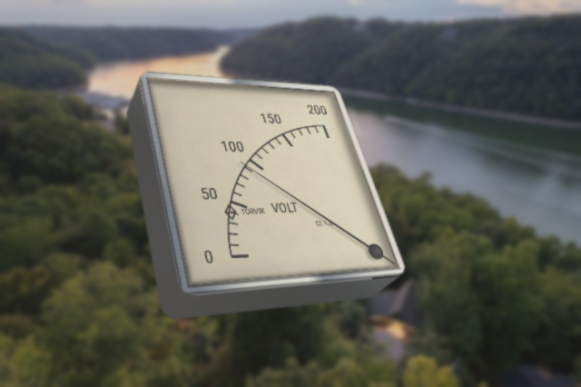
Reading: **90** V
